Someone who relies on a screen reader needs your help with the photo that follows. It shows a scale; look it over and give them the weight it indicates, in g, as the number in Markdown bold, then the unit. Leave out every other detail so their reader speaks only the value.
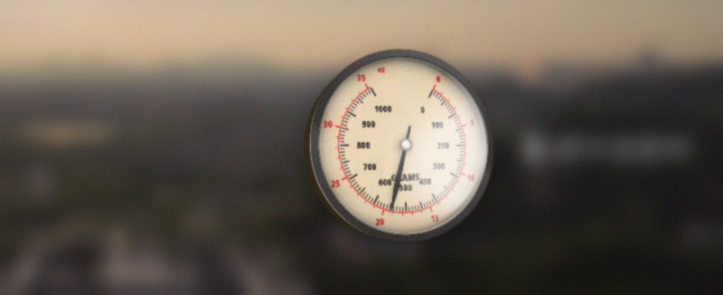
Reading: **550** g
